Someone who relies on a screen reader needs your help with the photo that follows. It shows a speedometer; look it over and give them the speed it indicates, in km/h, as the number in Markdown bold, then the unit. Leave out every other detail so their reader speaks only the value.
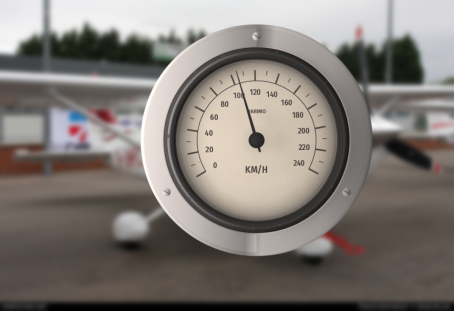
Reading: **105** km/h
